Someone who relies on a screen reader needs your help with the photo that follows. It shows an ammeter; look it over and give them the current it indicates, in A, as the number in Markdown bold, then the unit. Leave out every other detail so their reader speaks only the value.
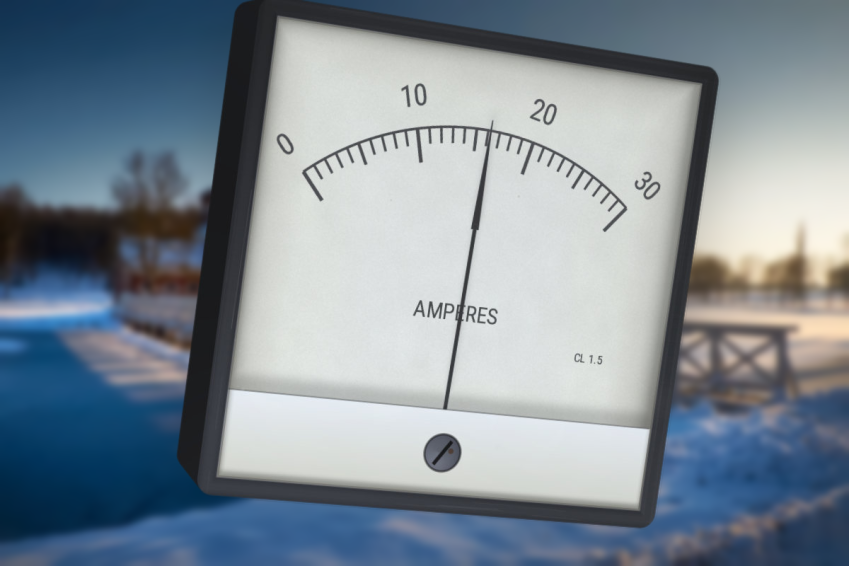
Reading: **16** A
